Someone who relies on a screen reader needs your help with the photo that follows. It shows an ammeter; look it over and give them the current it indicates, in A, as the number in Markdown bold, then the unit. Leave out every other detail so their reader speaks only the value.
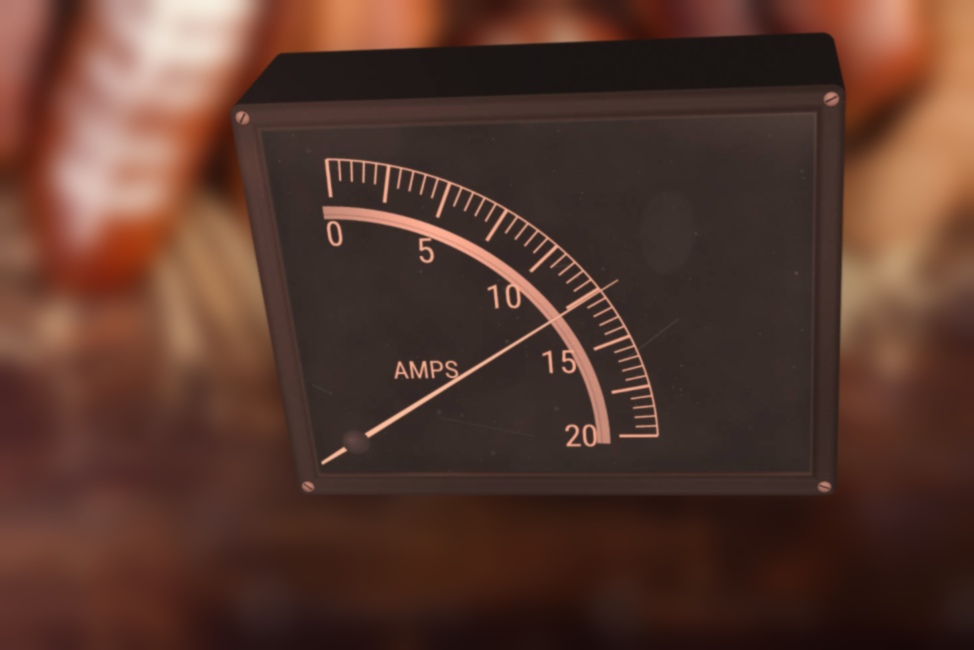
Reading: **12.5** A
